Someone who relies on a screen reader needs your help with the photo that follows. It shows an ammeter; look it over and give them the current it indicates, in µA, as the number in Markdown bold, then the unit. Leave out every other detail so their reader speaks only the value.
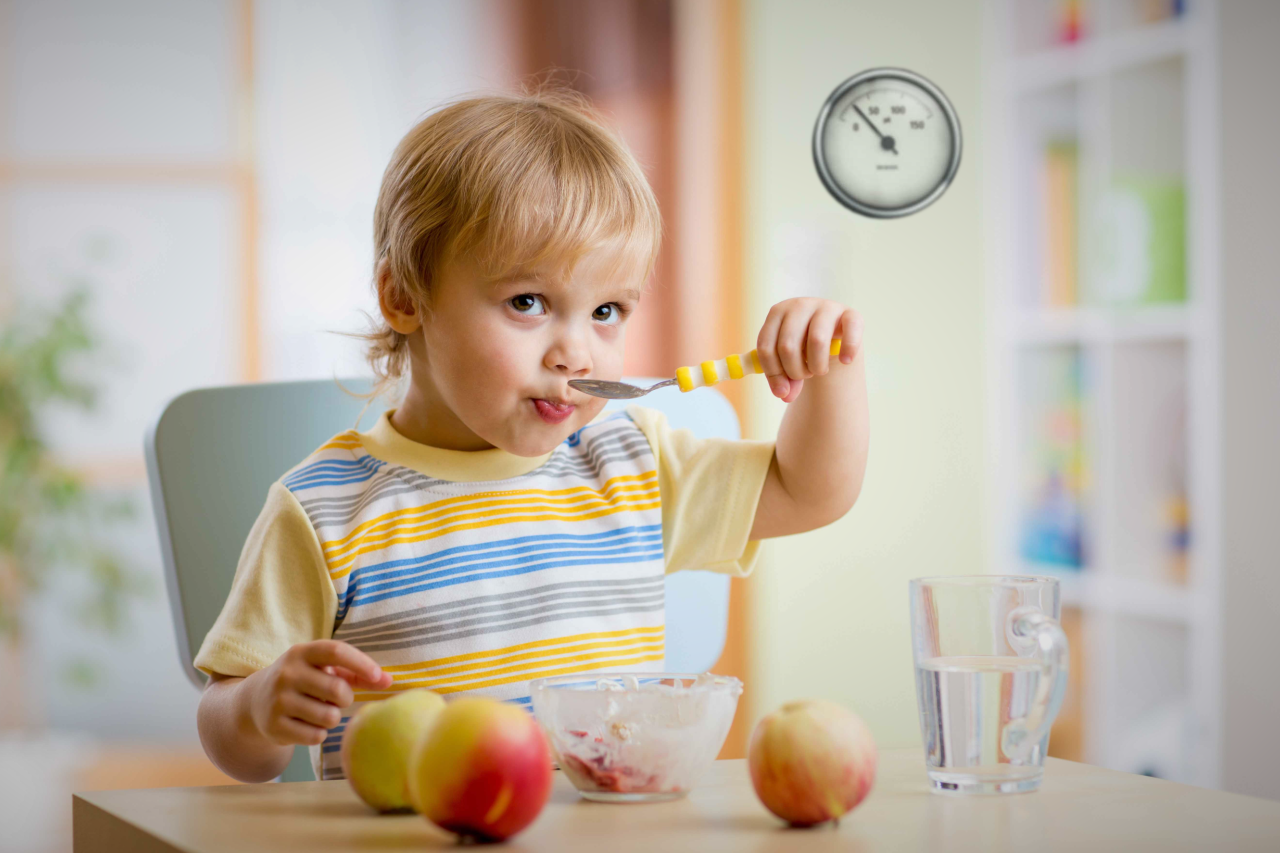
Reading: **25** µA
